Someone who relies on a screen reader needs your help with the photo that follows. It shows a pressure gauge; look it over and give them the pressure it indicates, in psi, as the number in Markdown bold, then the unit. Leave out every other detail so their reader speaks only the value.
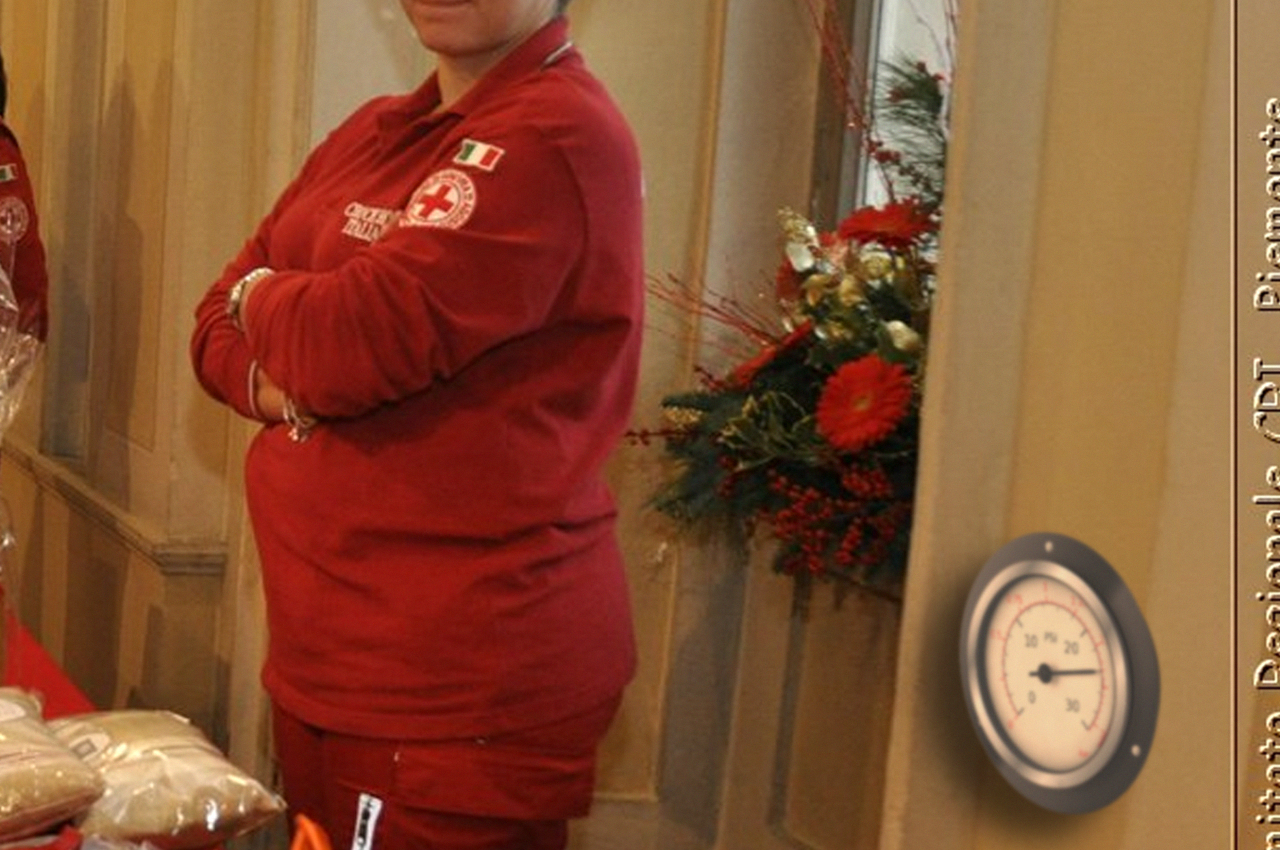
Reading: **24** psi
